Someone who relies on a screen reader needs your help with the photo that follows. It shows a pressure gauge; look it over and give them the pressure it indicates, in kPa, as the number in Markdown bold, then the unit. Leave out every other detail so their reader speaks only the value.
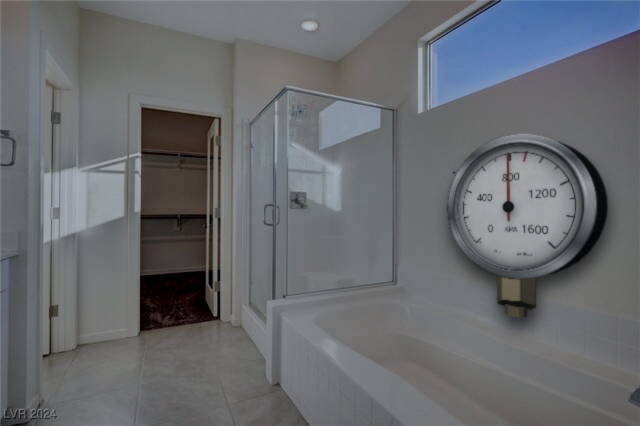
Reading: **800** kPa
